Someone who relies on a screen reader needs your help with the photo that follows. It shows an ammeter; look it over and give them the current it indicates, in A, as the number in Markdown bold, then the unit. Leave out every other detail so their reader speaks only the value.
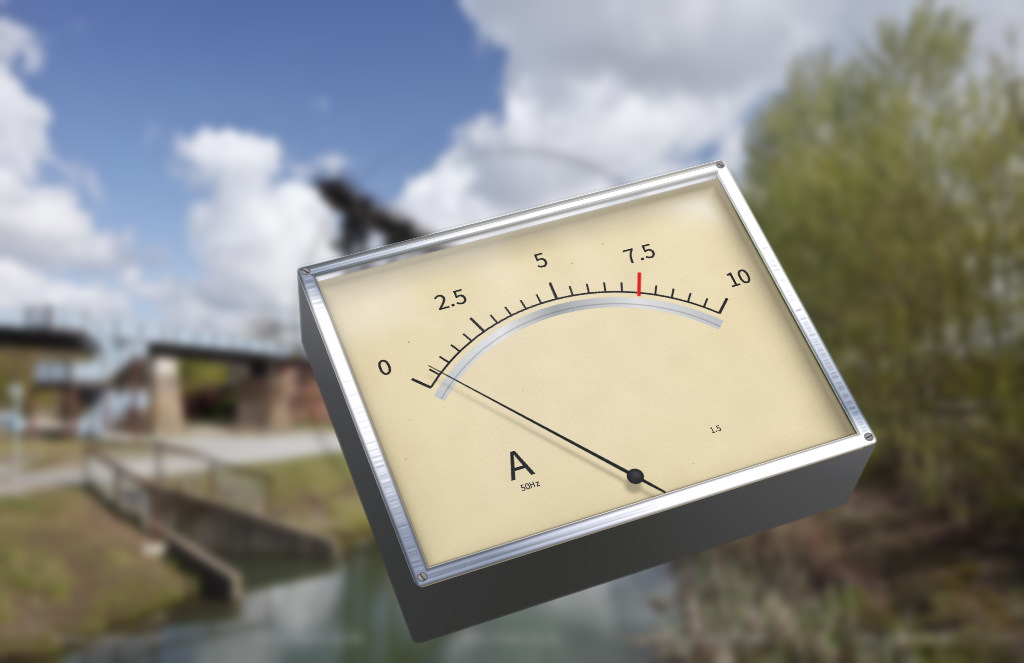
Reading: **0.5** A
